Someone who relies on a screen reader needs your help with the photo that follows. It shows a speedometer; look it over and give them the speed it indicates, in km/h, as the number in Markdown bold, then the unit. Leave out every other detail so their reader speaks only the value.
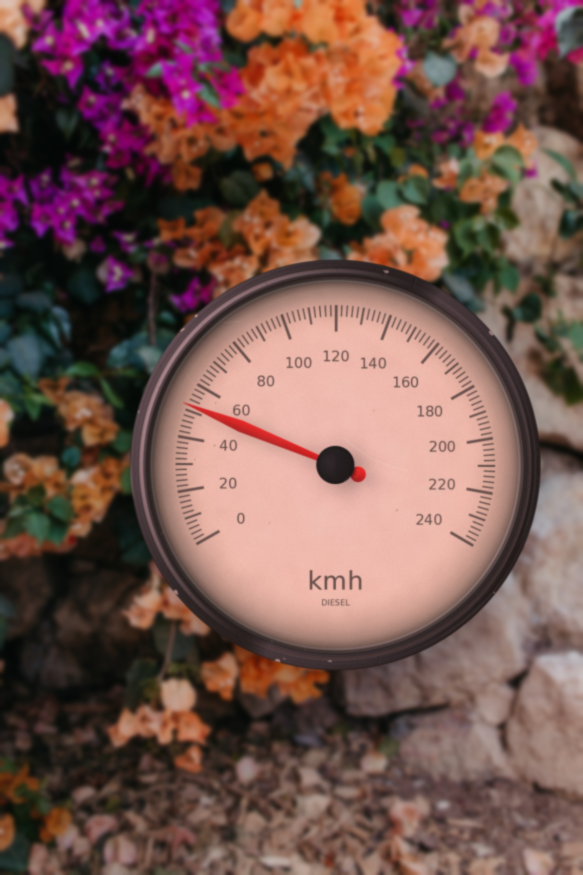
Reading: **52** km/h
